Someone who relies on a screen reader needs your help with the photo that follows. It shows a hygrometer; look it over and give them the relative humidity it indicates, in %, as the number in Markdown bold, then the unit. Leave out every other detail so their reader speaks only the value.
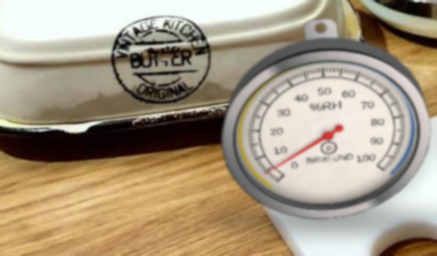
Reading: **5** %
